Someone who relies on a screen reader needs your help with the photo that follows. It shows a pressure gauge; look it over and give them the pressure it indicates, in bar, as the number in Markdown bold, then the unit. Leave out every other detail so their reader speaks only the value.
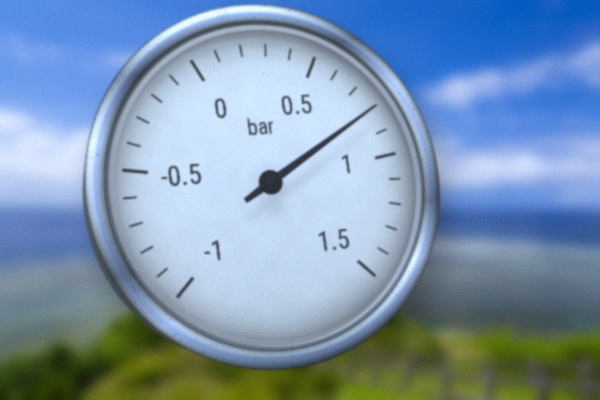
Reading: **0.8** bar
